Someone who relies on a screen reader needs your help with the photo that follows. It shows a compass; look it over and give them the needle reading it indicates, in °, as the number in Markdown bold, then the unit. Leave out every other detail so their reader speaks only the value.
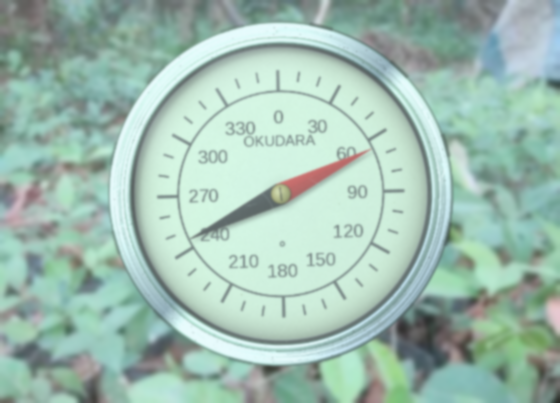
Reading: **65** °
